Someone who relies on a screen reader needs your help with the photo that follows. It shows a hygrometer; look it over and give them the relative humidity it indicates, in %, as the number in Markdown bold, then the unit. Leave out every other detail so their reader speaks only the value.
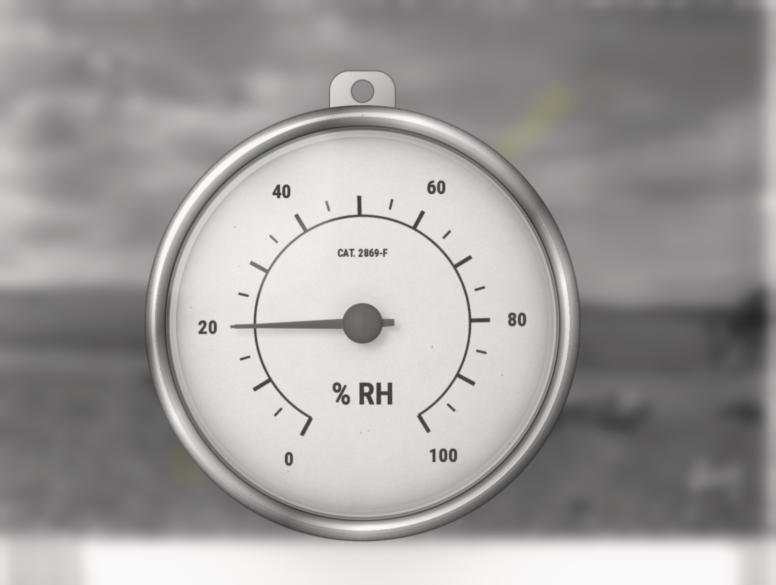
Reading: **20** %
